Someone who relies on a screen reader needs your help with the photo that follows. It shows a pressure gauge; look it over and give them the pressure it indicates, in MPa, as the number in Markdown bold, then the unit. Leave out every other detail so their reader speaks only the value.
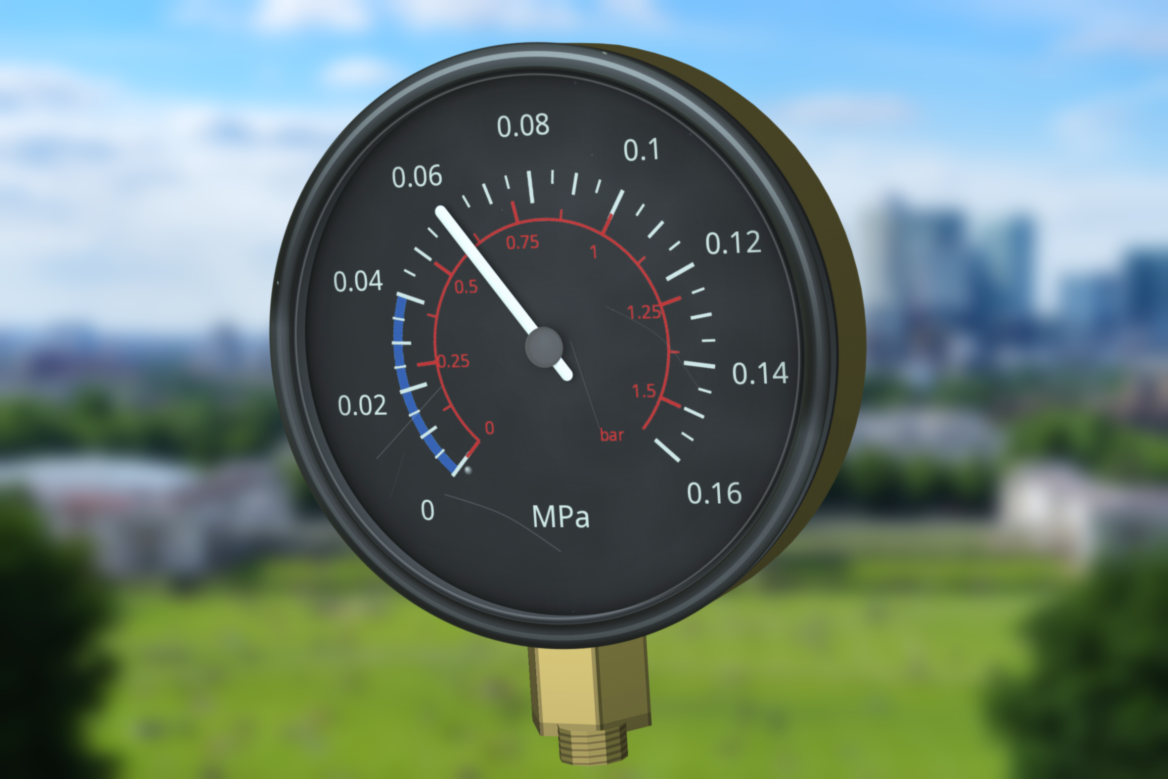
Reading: **0.06** MPa
